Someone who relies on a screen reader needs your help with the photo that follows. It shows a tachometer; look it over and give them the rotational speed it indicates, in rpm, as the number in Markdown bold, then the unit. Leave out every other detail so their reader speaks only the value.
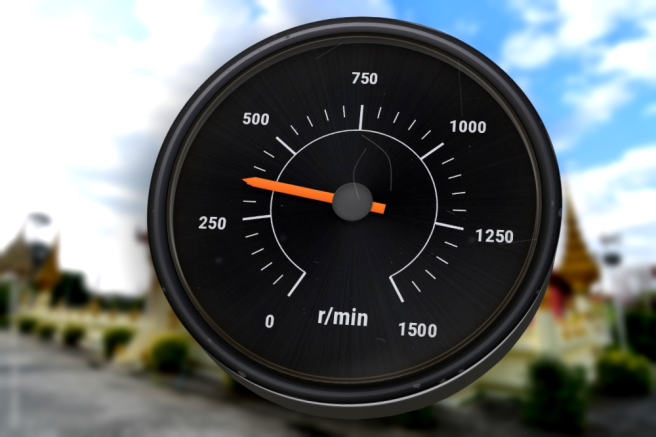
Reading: **350** rpm
